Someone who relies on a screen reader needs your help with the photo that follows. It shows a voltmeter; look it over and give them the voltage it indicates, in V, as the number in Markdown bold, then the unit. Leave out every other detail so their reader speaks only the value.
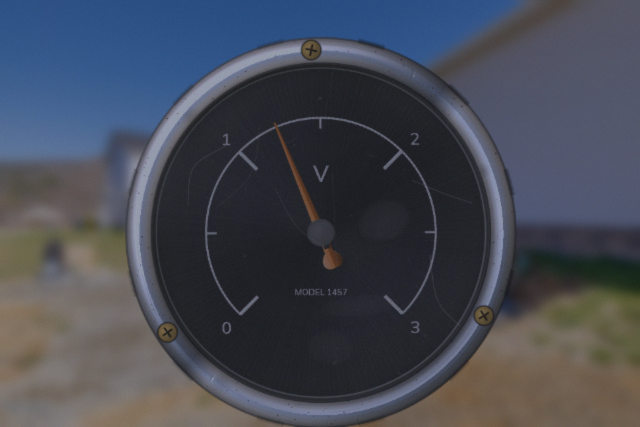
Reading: **1.25** V
